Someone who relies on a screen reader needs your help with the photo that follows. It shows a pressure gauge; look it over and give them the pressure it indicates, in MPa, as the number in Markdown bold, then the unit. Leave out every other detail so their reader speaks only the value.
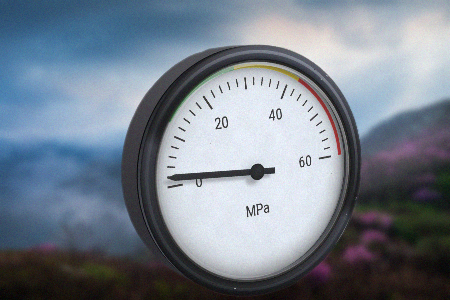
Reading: **2** MPa
